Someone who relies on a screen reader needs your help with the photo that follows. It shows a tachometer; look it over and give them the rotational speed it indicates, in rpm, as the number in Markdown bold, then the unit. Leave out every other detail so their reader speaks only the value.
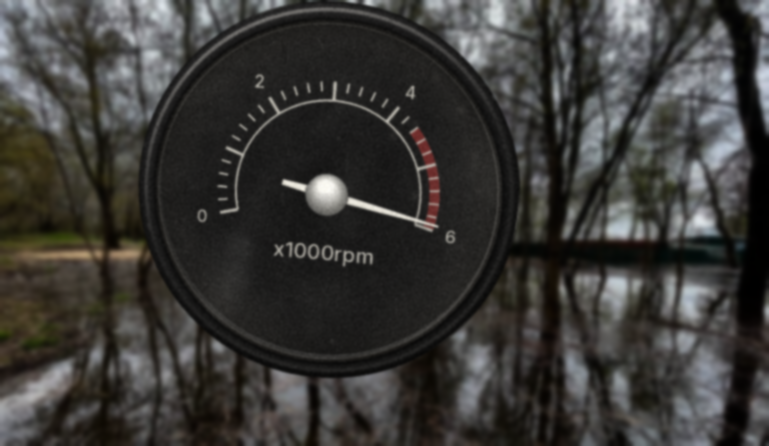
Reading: **5900** rpm
